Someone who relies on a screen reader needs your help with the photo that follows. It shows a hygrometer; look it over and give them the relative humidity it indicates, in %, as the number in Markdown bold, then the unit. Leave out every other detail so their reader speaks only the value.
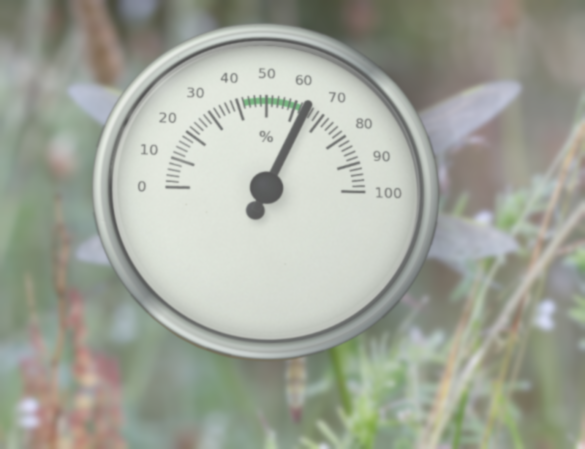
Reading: **64** %
